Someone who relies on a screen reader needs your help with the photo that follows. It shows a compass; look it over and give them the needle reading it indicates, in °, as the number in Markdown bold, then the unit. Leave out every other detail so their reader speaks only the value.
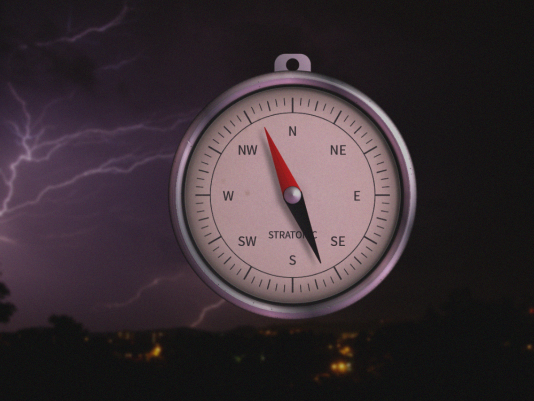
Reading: **337.5** °
